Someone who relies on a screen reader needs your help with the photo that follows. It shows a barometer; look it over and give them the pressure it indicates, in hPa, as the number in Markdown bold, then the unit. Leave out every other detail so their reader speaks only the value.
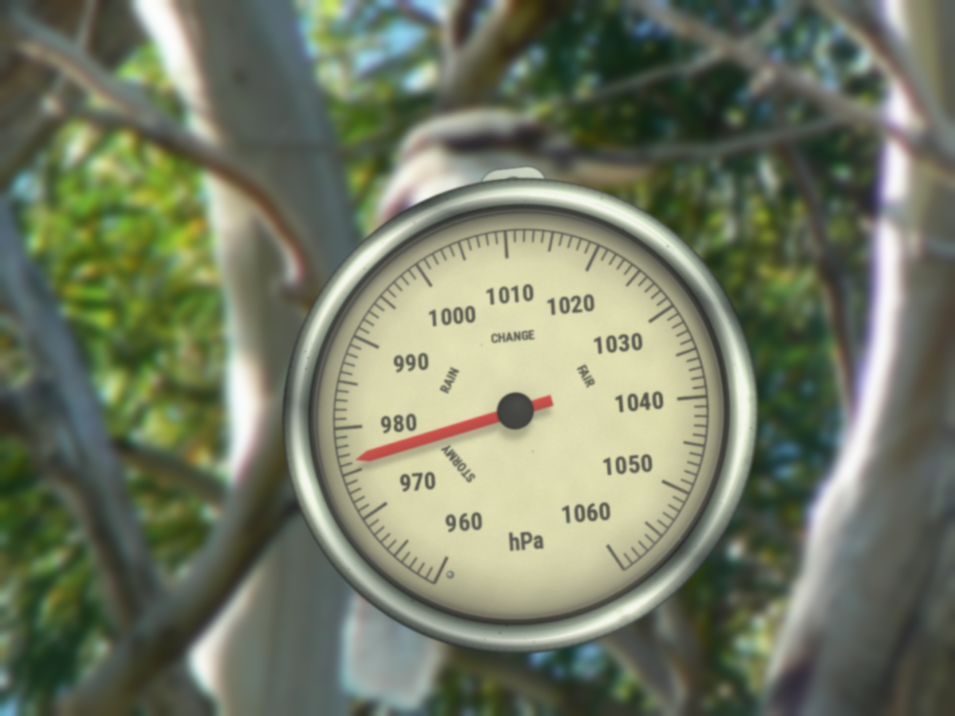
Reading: **976** hPa
